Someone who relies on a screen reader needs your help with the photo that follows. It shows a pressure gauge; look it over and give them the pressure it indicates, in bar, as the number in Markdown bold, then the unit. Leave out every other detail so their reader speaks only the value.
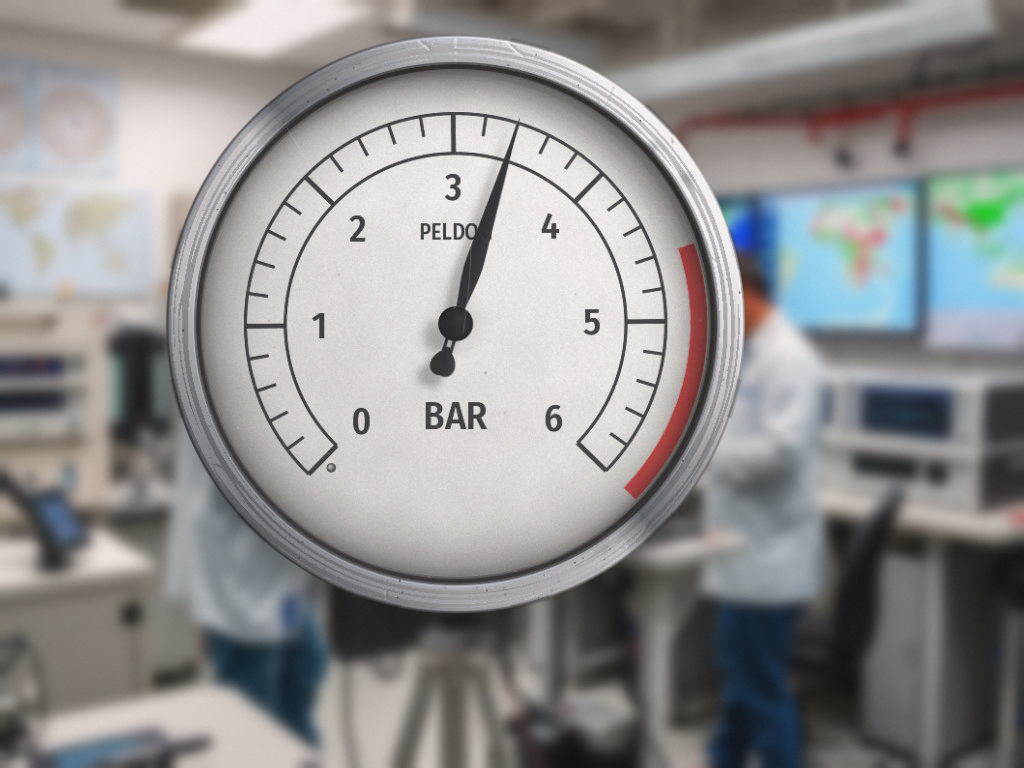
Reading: **3.4** bar
